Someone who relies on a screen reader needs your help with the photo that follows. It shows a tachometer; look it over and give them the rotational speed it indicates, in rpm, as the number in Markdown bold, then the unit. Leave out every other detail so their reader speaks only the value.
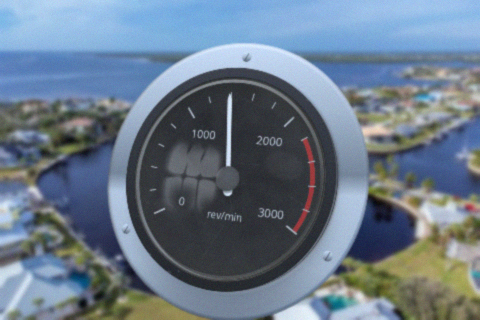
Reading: **1400** rpm
